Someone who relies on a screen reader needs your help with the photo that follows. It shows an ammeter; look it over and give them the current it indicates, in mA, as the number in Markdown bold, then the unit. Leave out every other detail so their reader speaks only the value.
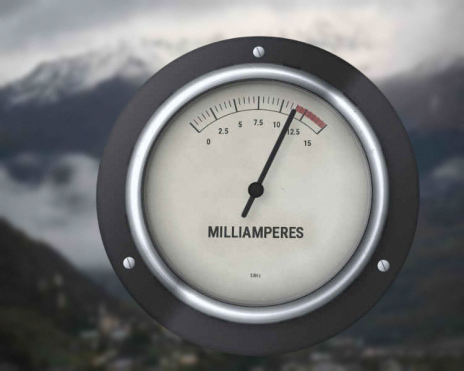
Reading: **11.5** mA
